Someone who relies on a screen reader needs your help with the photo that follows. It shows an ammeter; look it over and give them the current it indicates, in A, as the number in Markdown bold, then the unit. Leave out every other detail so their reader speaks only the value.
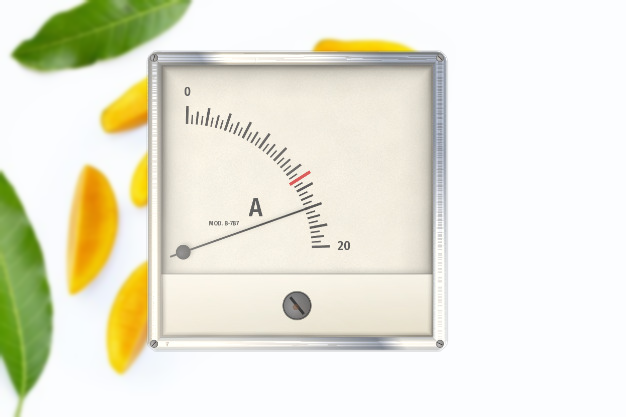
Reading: **16** A
